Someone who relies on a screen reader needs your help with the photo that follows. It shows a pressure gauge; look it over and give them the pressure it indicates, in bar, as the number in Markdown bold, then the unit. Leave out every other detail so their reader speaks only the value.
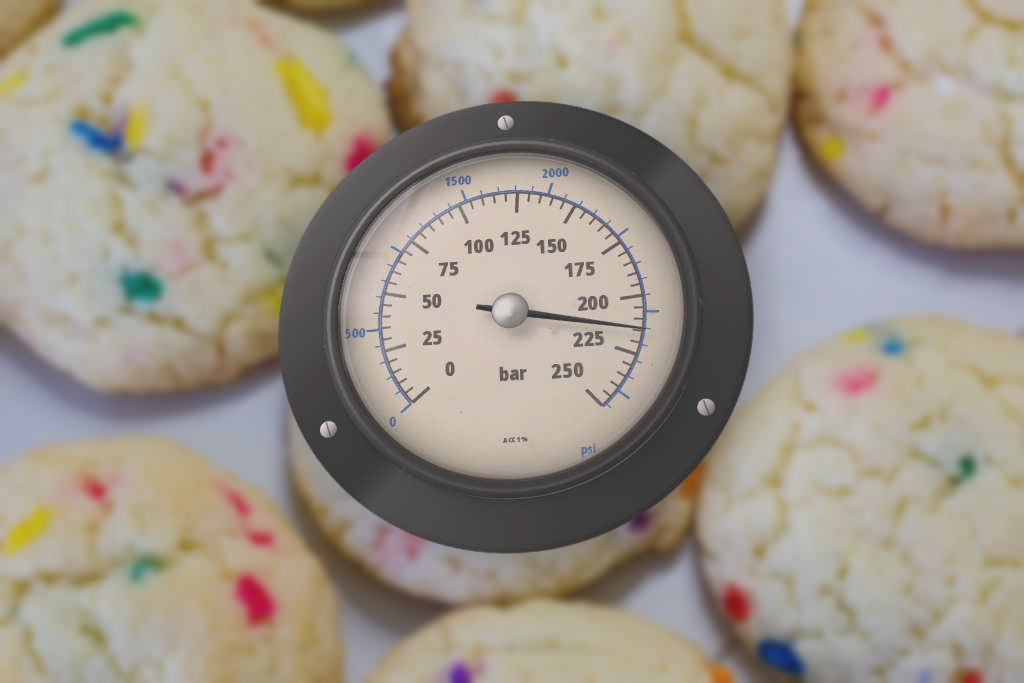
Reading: **215** bar
